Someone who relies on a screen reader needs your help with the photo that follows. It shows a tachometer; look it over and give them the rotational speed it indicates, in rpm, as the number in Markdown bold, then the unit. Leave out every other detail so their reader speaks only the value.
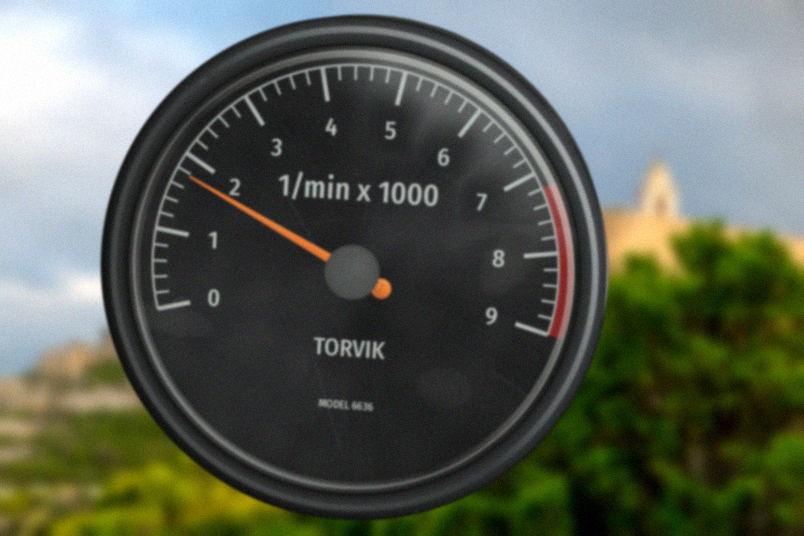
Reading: **1800** rpm
